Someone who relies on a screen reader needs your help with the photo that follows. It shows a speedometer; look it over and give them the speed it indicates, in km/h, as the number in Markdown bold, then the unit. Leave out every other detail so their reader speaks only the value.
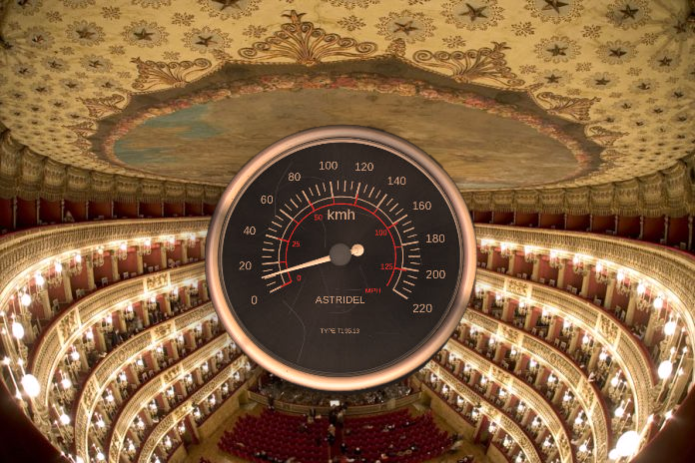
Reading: **10** km/h
